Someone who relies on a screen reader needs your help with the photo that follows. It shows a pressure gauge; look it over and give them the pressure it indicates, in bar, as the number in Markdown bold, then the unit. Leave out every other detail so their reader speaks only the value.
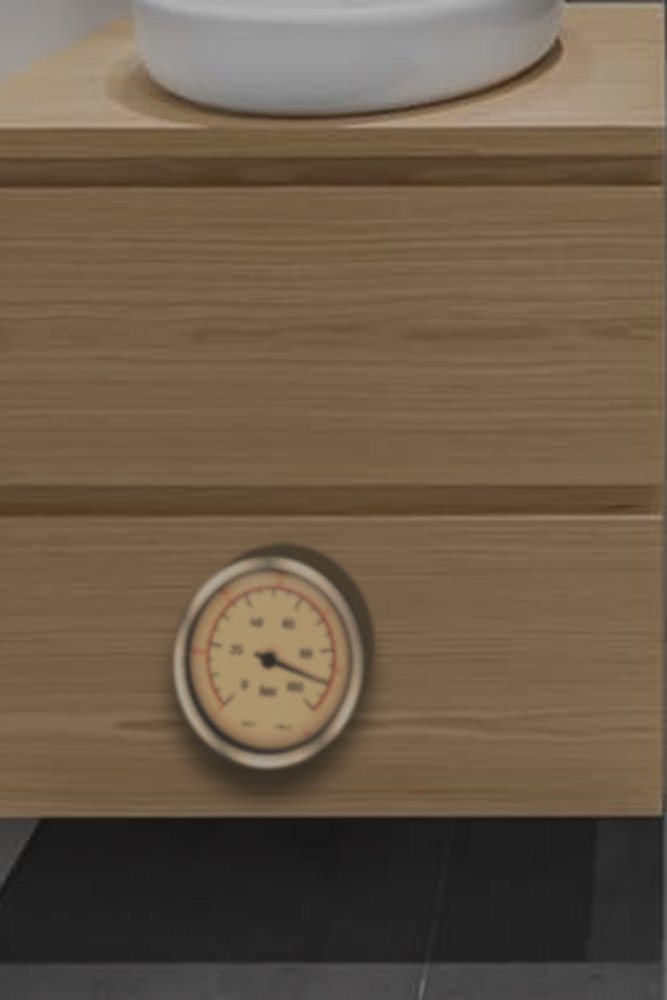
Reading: **90** bar
